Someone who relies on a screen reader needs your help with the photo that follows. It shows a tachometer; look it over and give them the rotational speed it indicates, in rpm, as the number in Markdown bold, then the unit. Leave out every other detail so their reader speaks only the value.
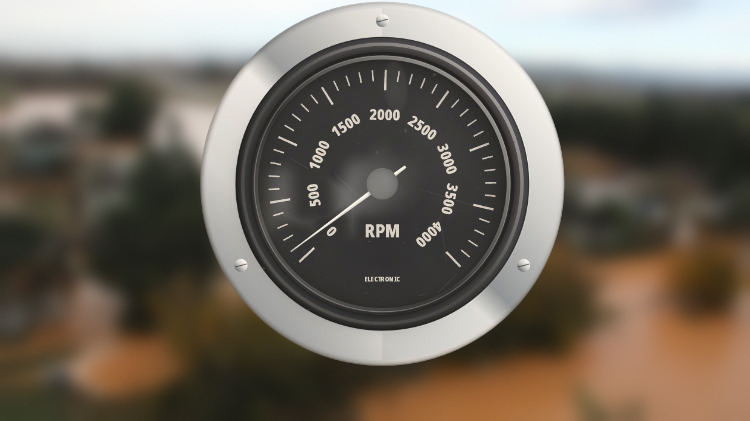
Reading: **100** rpm
